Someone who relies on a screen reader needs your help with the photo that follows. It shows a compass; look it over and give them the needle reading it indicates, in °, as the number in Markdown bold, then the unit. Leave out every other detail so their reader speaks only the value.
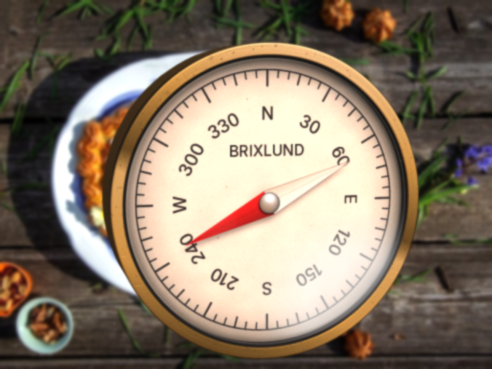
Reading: **245** °
